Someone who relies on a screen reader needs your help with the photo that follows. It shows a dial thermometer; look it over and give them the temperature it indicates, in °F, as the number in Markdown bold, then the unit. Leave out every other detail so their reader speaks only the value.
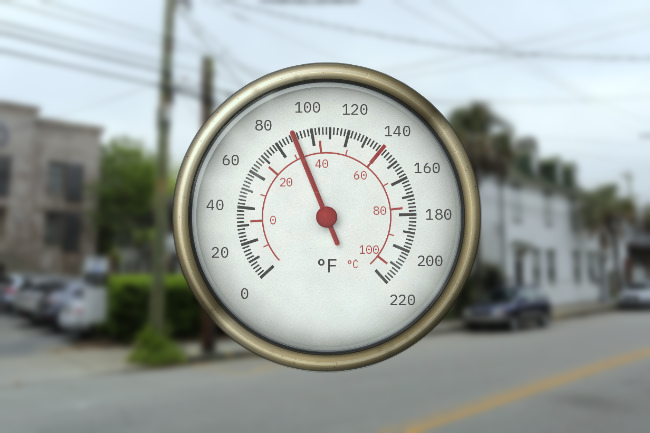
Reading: **90** °F
